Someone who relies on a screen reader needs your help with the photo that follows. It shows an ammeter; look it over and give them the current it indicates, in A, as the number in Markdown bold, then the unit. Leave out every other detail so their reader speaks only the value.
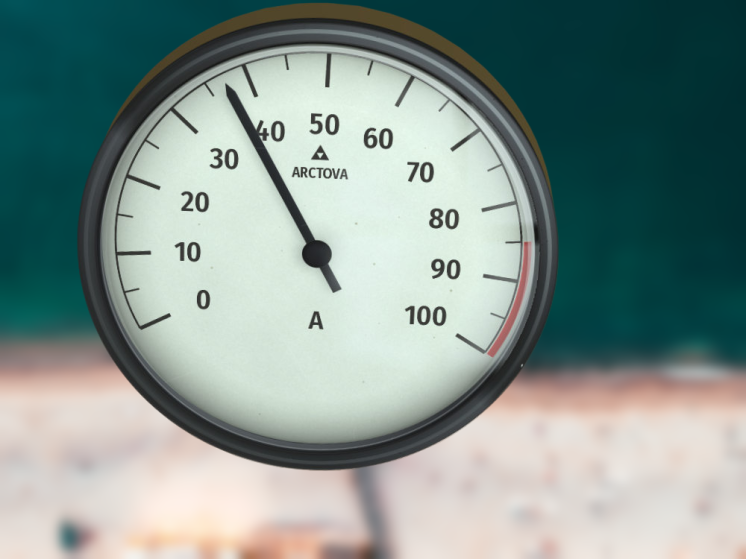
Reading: **37.5** A
